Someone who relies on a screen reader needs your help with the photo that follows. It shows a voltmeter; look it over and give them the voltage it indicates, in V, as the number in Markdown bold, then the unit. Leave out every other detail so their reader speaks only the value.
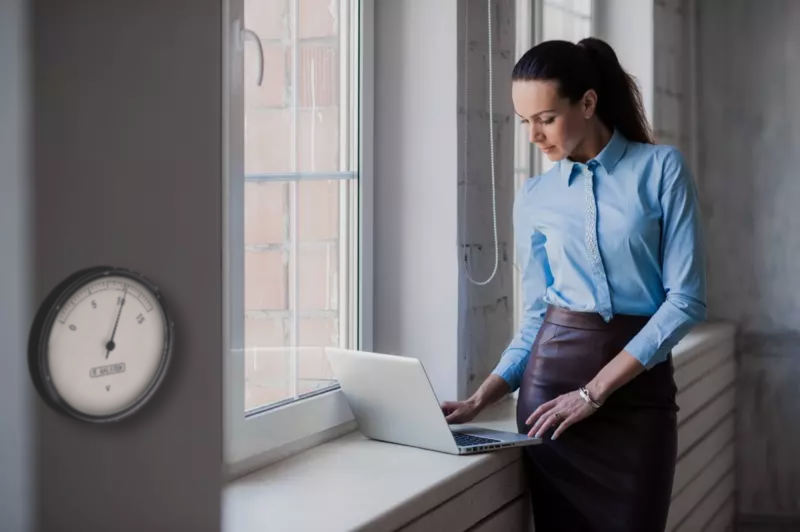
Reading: **10** V
